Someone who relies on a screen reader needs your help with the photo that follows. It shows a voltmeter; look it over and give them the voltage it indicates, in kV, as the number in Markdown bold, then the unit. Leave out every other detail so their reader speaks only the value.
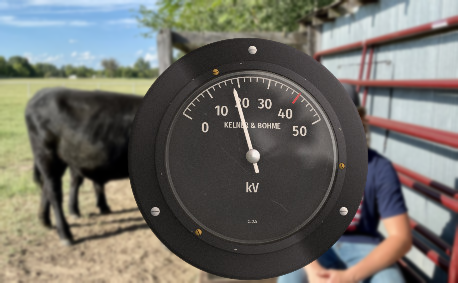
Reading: **18** kV
